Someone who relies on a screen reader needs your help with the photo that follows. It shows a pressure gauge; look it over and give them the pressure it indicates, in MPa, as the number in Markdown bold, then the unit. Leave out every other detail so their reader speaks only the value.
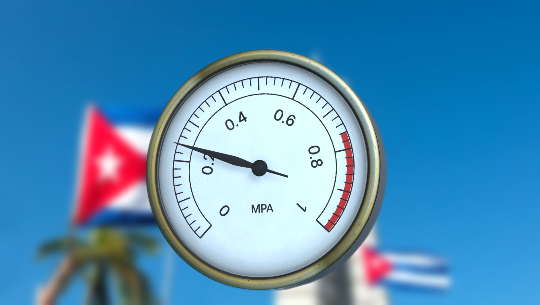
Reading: **0.24** MPa
